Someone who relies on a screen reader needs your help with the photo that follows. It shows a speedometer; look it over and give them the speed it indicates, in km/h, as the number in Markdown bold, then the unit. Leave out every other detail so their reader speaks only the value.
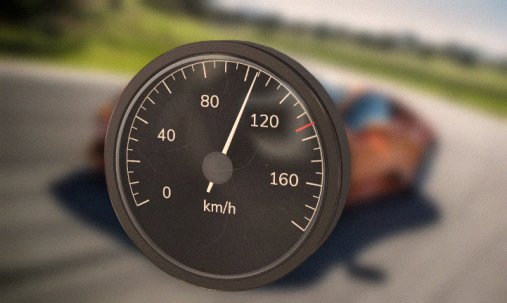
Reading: **105** km/h
